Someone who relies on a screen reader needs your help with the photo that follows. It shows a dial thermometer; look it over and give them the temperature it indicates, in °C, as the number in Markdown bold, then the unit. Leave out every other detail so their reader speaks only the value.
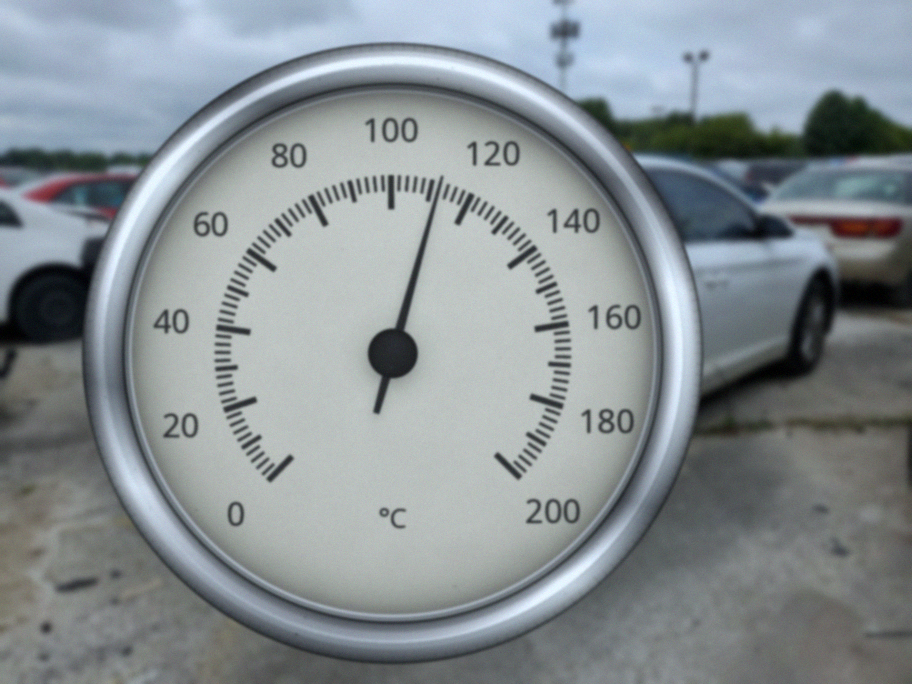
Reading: **112** °C
